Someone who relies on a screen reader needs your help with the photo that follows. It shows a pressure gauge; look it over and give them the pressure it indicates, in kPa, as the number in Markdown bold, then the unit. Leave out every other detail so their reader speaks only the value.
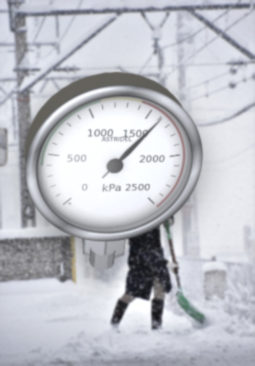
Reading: **1600** kPa
